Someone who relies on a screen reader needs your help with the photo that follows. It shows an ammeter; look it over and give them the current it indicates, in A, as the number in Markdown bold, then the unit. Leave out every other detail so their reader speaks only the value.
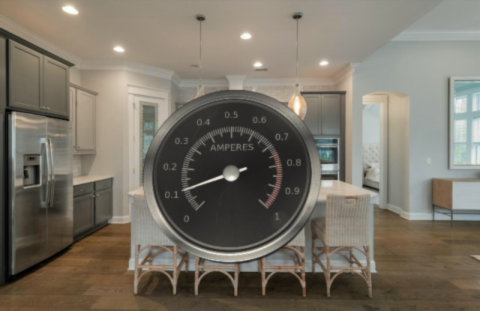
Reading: **0.1** A
